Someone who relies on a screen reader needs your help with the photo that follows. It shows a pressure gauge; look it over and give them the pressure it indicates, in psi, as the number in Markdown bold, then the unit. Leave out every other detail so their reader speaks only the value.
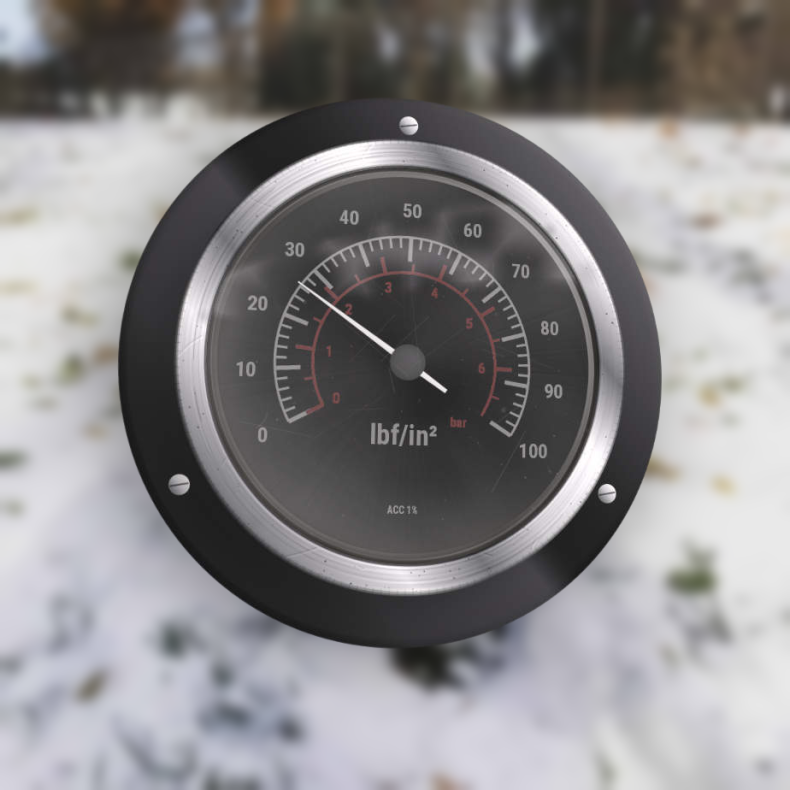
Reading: **26** psi
